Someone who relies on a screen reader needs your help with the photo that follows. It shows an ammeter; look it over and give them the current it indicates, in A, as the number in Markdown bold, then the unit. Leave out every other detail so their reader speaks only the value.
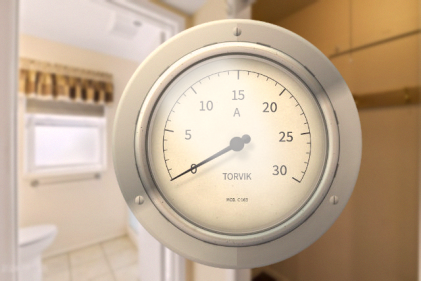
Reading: **0** A
